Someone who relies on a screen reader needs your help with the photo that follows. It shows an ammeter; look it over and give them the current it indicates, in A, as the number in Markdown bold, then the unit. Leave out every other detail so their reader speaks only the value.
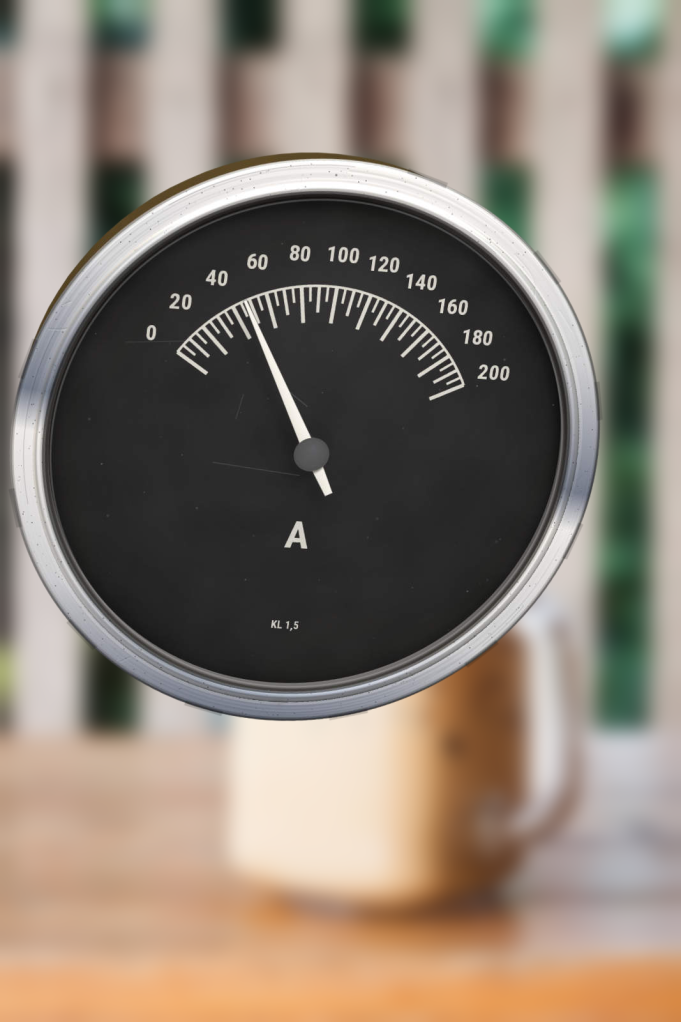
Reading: **47.5** A
